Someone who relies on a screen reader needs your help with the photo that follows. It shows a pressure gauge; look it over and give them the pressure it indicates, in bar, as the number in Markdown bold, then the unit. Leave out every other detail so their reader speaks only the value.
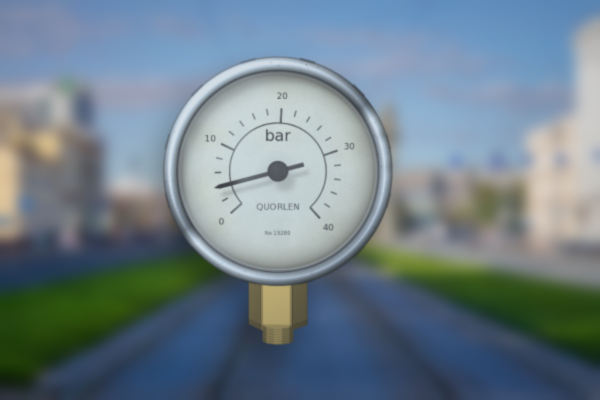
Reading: **4** bar
